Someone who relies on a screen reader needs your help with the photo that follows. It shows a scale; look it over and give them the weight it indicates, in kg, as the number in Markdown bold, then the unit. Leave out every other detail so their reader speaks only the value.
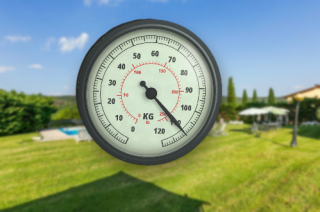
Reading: **110** kg
